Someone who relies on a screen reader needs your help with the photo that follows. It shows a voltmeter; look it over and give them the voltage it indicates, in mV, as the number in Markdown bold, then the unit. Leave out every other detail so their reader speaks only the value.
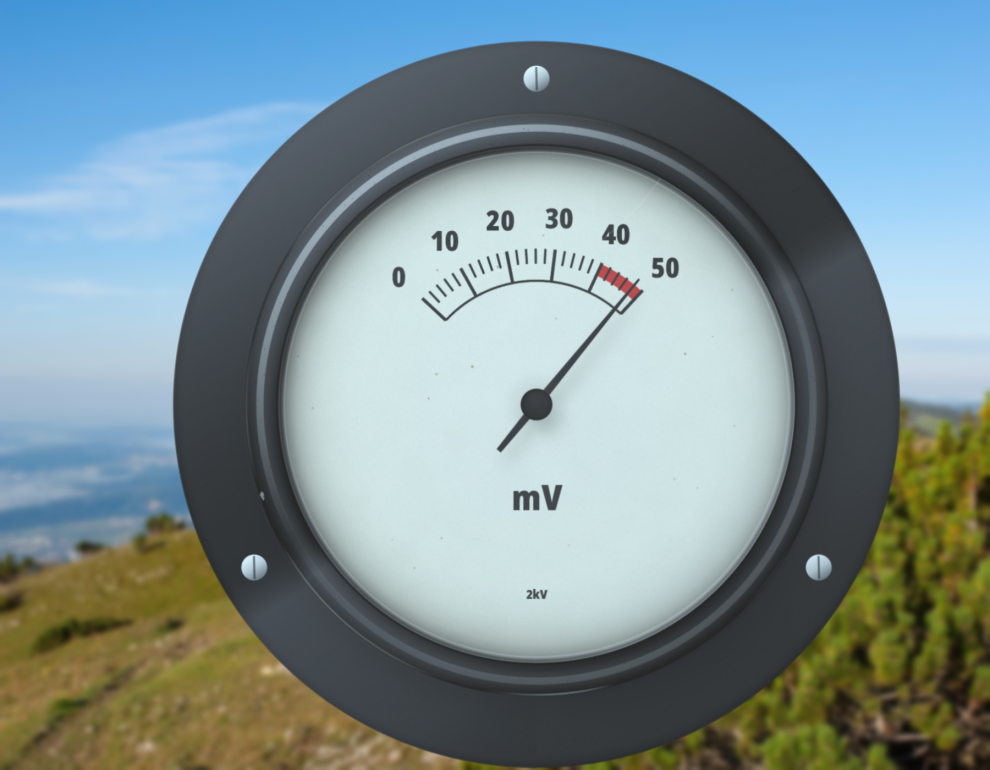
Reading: **48** mV
